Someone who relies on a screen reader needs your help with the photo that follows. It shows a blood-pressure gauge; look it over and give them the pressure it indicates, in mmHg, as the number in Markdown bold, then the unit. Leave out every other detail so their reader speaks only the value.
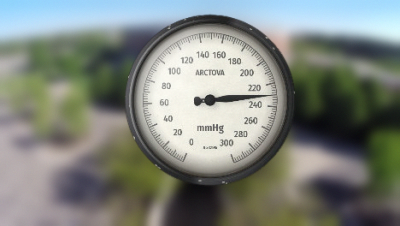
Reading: **230** mmHg
